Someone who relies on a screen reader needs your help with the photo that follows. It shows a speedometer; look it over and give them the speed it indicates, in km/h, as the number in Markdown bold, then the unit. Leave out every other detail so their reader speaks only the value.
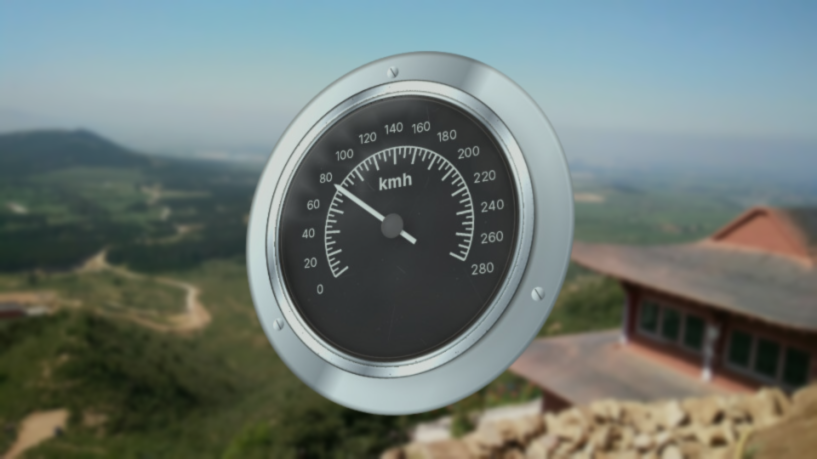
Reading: **80** km/h
